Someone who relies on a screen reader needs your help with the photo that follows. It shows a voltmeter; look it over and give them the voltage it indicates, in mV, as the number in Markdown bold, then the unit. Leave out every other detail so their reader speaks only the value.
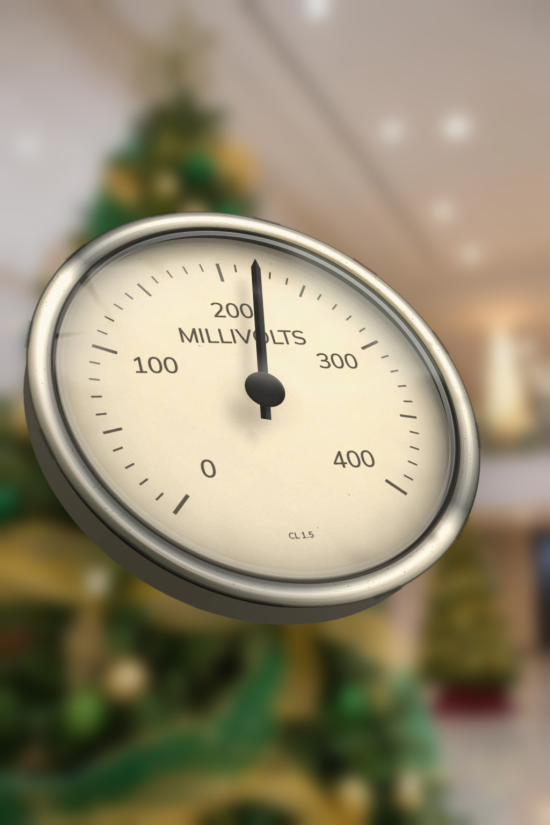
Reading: **220** mV
